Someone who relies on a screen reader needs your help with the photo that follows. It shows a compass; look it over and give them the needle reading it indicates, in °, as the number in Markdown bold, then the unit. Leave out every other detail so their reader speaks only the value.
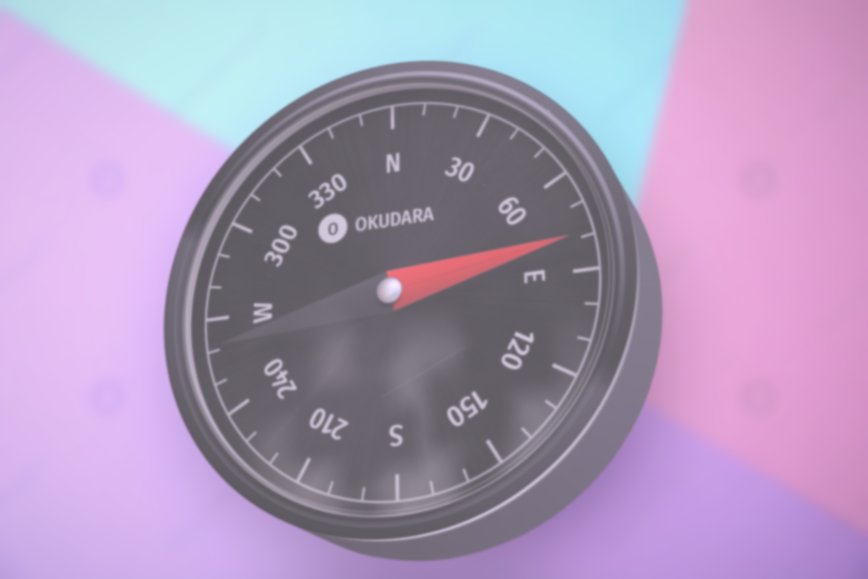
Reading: **80** °
